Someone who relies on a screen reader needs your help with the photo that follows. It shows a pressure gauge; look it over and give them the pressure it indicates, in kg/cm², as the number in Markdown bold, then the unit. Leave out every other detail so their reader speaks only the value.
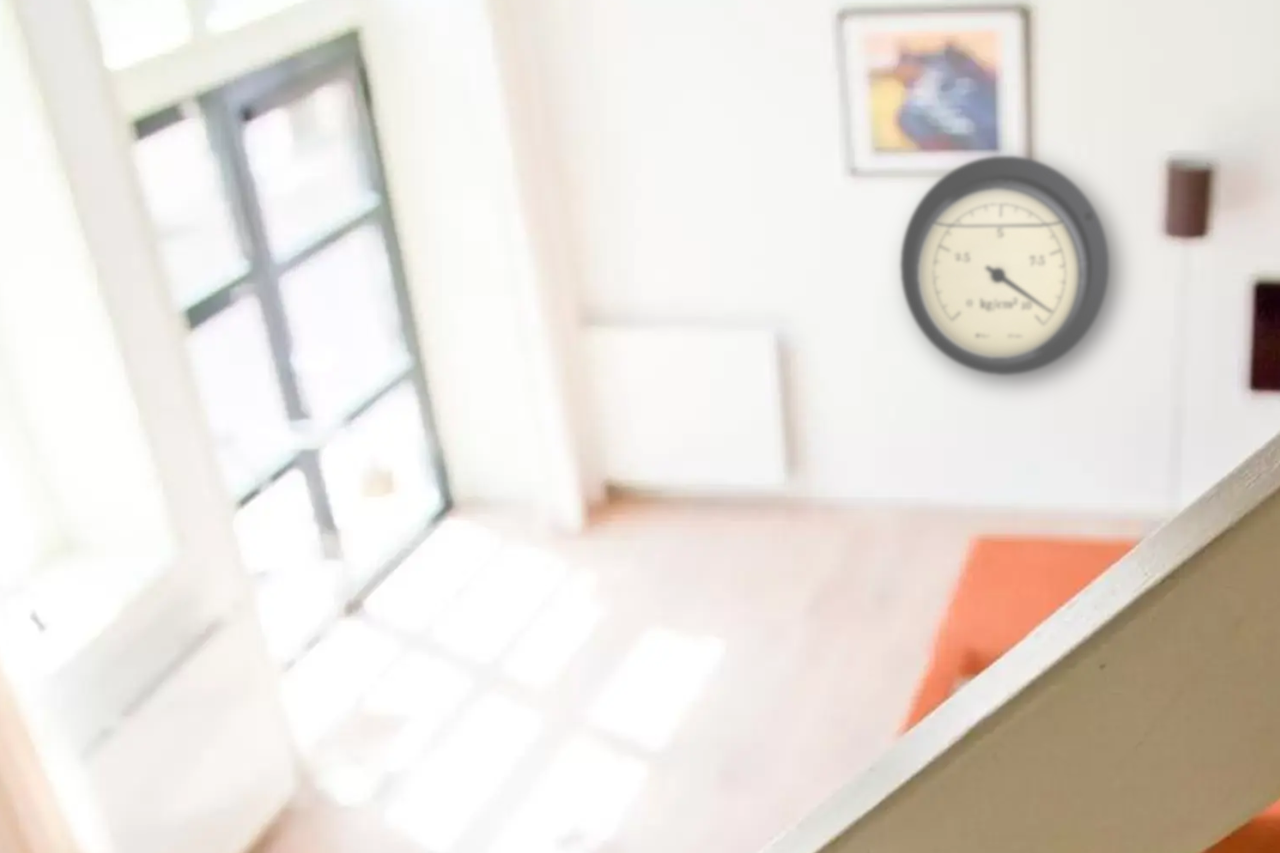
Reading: **9.5** kg/cm²
